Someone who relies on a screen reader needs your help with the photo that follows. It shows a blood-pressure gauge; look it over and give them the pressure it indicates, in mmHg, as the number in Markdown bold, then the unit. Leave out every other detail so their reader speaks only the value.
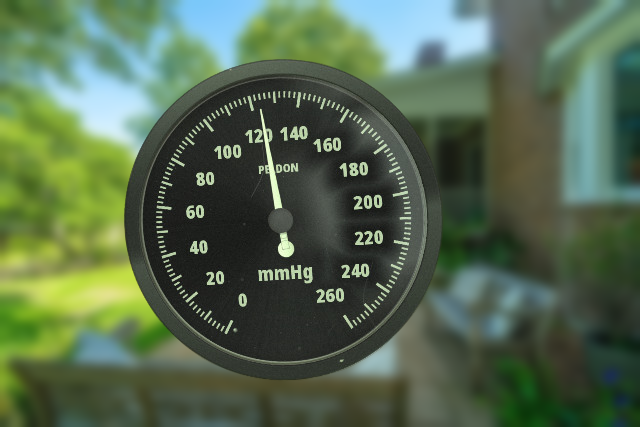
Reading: **124** mmHg
